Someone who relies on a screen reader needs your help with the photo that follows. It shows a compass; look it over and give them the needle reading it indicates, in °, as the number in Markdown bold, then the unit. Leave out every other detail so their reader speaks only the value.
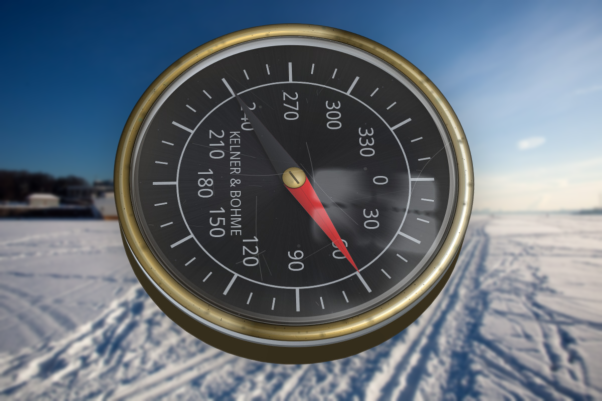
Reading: **60** °
